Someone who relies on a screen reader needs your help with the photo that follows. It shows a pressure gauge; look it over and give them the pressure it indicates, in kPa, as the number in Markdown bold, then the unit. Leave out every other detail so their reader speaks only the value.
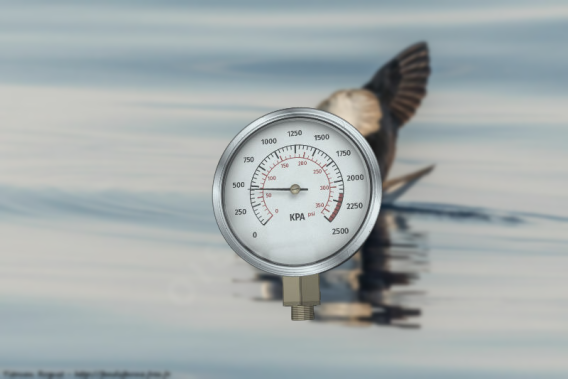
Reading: **450** kPa
